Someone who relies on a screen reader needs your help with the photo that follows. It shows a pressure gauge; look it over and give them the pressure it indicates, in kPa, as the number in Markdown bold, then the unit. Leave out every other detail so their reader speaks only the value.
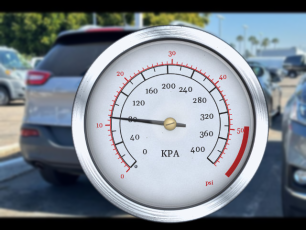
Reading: **80** kPa
